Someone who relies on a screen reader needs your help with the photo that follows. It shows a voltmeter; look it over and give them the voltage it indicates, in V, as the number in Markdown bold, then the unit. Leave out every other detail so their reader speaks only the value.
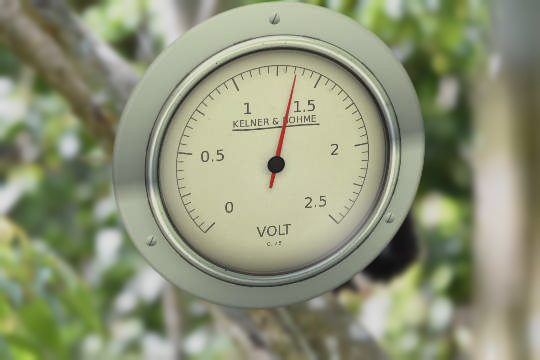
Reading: **1.35** V
